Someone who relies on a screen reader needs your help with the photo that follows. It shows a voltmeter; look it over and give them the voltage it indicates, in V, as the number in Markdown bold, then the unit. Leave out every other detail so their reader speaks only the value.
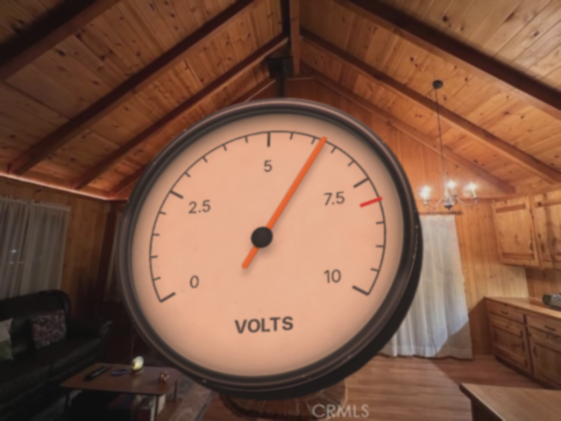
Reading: **6.25** V
